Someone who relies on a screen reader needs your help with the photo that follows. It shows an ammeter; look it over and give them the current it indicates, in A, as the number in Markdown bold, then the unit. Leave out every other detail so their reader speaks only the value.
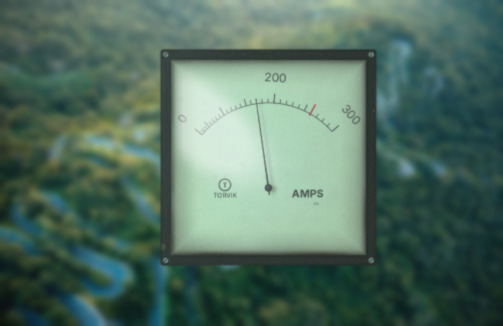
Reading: **170** A
